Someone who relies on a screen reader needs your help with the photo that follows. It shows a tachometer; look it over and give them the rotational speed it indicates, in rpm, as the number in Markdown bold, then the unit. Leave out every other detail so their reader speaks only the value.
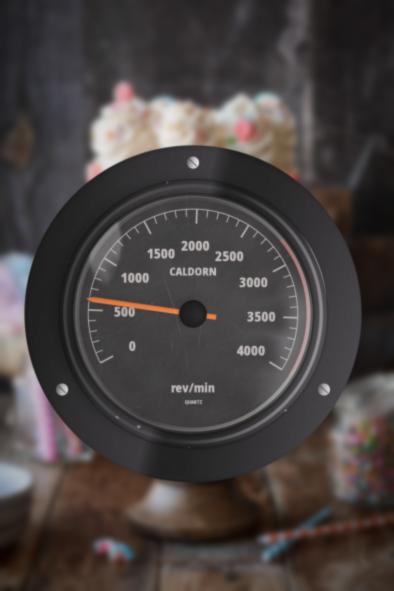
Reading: **600** rpm
